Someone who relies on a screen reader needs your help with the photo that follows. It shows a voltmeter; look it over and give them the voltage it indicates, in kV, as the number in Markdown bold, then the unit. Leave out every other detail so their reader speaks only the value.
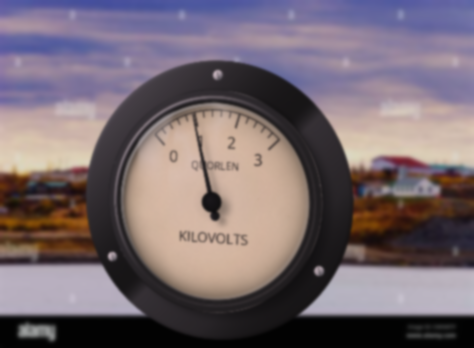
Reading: **1** kV
